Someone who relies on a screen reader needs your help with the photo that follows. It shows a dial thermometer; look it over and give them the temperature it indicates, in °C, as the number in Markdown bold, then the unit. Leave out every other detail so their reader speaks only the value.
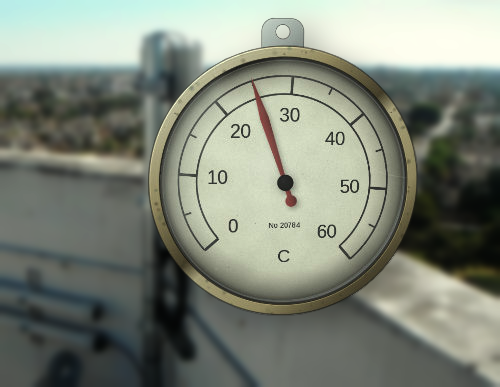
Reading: **25** °C
